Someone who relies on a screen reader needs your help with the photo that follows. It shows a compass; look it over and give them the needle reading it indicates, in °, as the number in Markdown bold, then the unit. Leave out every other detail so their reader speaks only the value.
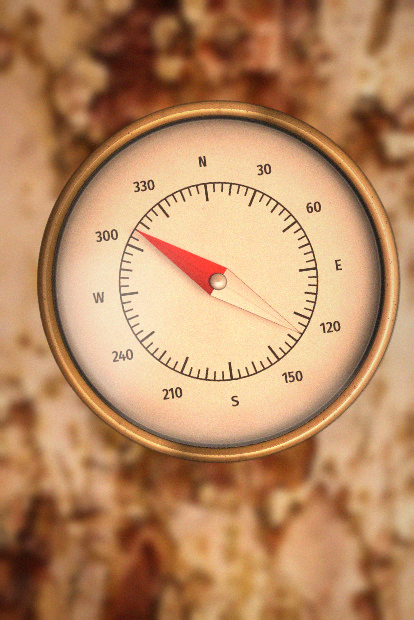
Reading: **310** °
